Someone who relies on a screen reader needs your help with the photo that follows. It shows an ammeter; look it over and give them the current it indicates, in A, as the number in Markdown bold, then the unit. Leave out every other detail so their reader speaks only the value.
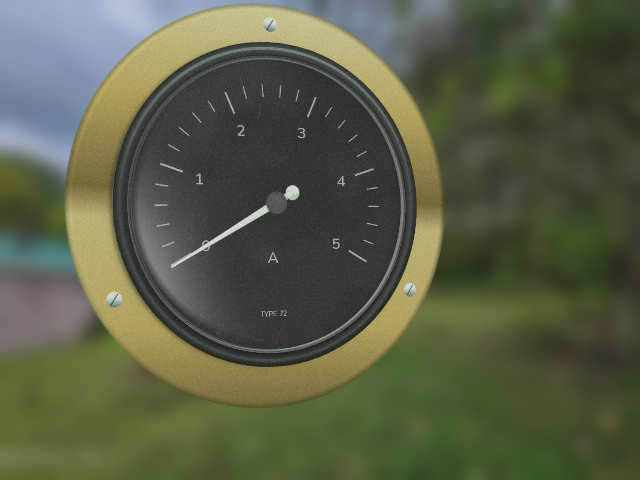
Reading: **0** A
